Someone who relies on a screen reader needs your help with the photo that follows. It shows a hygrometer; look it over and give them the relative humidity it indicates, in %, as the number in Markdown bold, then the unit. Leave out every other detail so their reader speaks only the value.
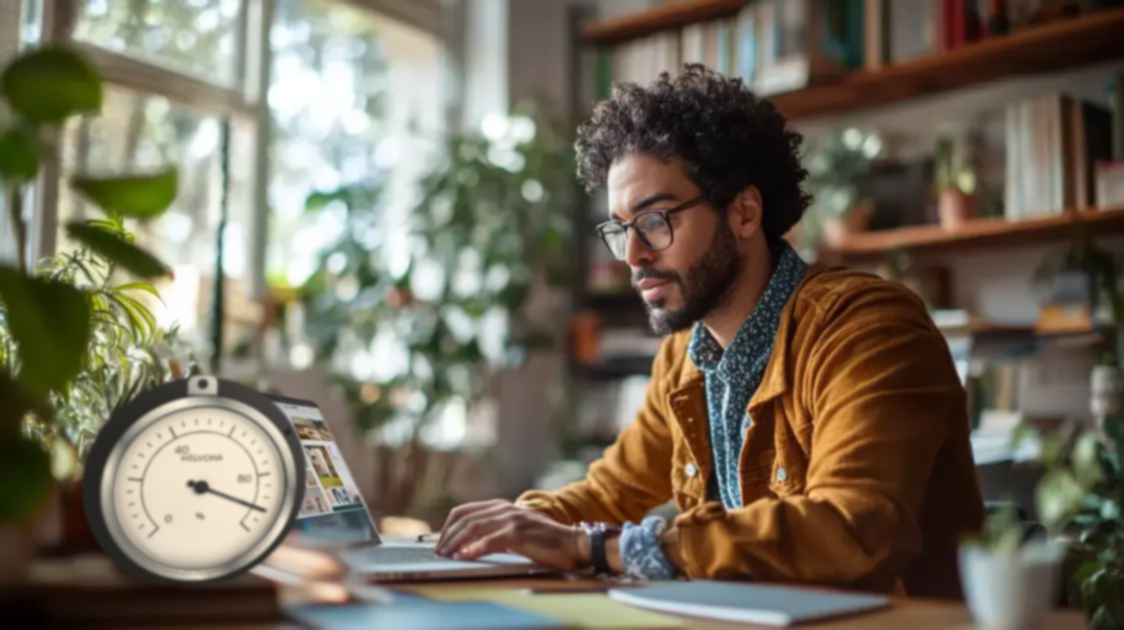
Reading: **92** %
